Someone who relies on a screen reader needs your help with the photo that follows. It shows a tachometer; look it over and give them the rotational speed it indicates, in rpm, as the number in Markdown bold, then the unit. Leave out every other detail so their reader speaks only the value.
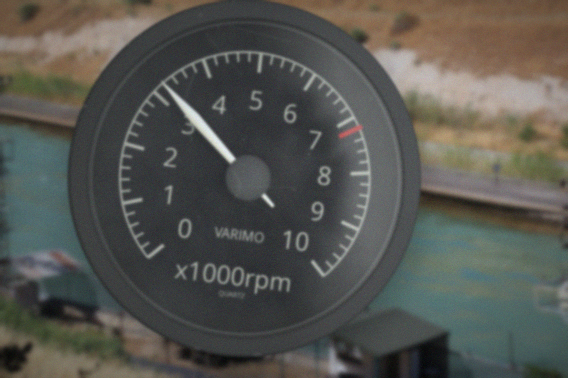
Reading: **3200** rpm
